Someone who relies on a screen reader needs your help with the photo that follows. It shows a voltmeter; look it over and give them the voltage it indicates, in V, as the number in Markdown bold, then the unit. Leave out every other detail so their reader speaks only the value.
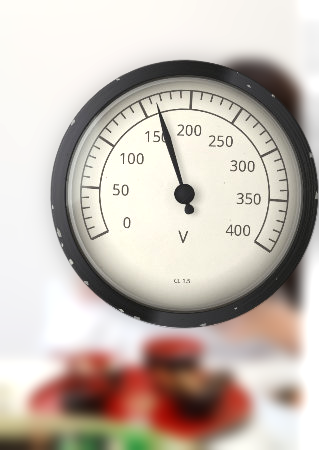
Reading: **165** V
